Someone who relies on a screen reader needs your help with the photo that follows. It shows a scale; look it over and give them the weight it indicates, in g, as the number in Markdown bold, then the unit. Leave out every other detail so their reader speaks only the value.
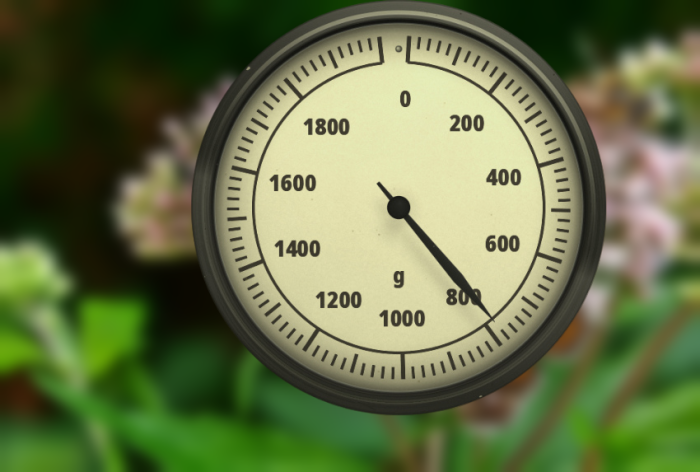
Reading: **780** g
